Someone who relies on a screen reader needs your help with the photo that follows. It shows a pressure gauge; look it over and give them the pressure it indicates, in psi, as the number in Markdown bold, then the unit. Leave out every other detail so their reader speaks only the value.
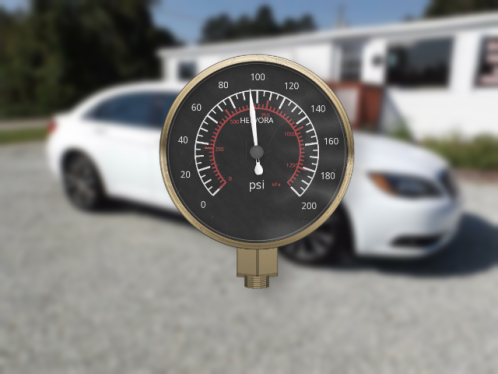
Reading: **95** psi
